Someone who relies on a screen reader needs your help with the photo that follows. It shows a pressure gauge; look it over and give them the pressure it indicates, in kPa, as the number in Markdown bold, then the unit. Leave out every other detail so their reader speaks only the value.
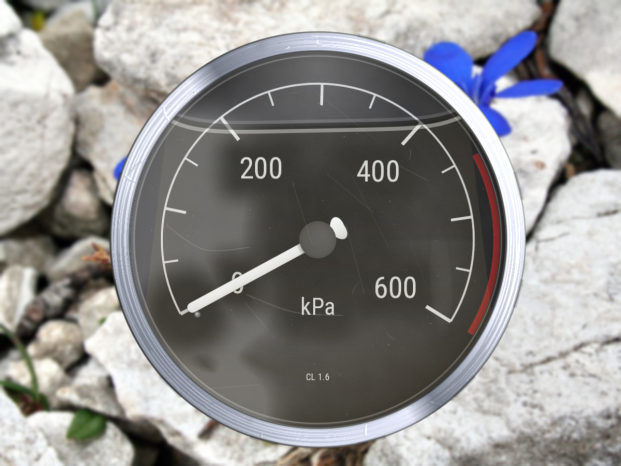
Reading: **0** kPa
